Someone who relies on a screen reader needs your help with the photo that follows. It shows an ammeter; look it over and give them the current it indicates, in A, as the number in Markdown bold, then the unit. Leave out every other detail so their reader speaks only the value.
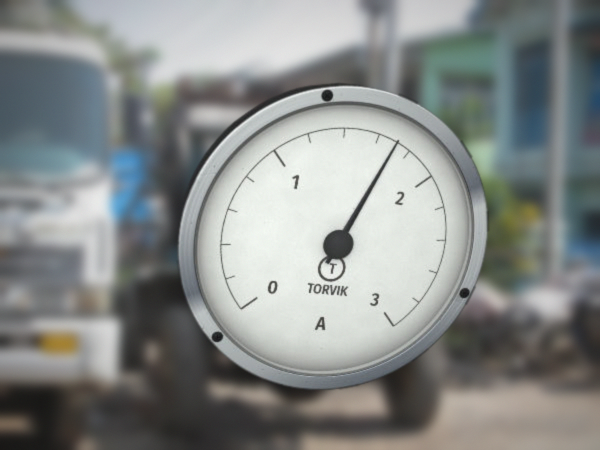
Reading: **1.7** A
